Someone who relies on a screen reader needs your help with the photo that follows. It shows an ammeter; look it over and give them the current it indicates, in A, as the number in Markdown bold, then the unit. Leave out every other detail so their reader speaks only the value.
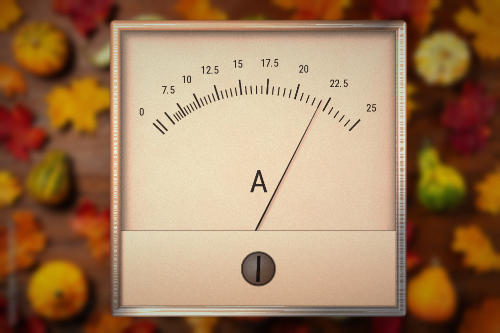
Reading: **22** A
